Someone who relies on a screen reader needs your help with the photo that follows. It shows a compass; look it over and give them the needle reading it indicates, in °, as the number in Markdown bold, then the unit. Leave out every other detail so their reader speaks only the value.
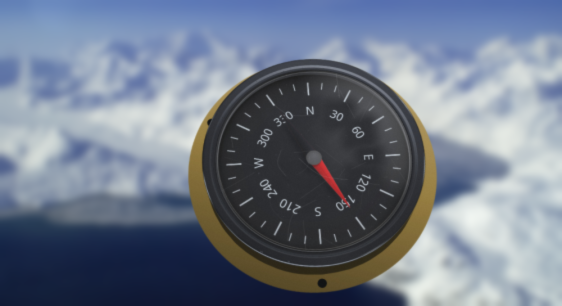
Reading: **150** °
